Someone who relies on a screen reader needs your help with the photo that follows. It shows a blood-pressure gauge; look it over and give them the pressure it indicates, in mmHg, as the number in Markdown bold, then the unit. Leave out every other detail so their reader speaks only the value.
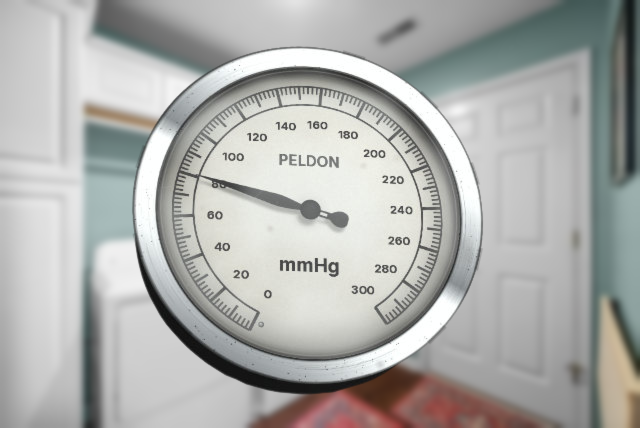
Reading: **80** mmHg
